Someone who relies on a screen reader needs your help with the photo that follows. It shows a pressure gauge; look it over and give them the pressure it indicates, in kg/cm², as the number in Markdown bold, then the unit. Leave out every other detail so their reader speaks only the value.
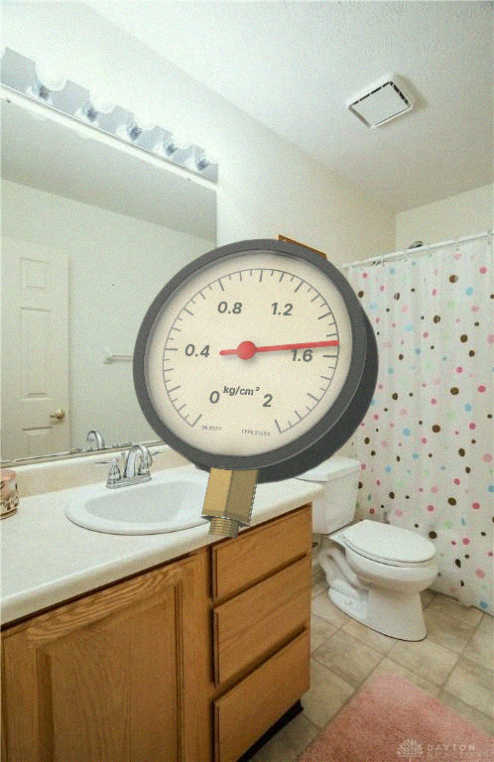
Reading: **1.55** kg/cm²
